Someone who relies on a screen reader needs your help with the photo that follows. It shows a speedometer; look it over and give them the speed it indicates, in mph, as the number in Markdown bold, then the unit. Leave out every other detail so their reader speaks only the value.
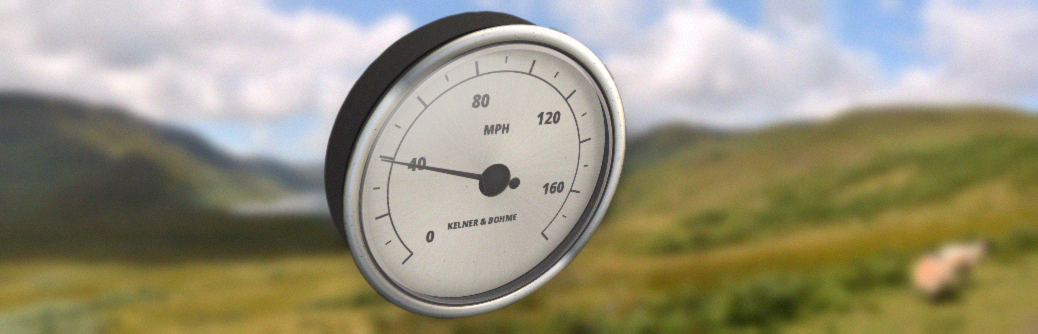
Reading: **40** mph
